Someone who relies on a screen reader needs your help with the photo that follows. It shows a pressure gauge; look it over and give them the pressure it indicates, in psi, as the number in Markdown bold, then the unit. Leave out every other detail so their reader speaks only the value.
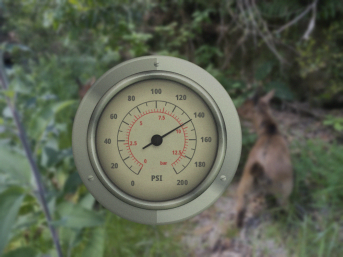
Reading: **140** psi
